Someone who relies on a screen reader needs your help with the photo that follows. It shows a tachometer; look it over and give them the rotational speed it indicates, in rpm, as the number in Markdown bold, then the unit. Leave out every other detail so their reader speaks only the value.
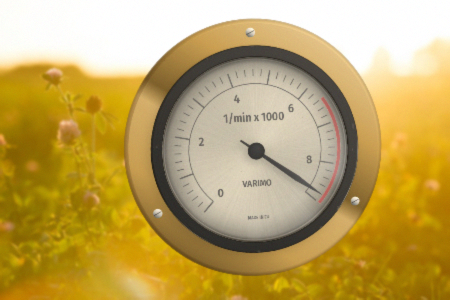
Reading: **8800** rpm
